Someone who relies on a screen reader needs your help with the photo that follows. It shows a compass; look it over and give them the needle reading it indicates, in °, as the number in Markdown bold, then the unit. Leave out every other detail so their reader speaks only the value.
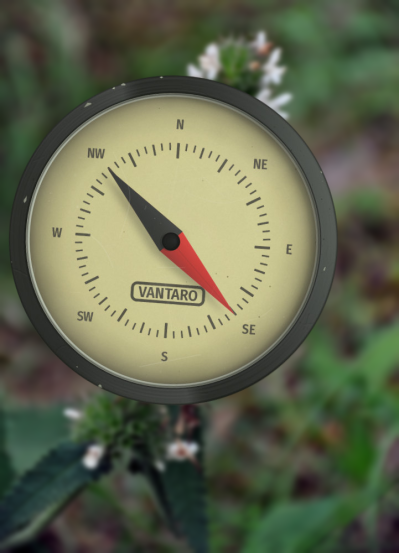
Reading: **135** °
